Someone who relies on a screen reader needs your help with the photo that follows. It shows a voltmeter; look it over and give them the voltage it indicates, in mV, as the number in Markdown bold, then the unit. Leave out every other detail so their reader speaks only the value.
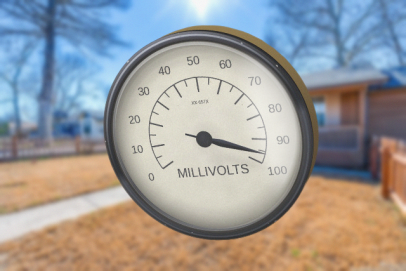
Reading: **95** mV
